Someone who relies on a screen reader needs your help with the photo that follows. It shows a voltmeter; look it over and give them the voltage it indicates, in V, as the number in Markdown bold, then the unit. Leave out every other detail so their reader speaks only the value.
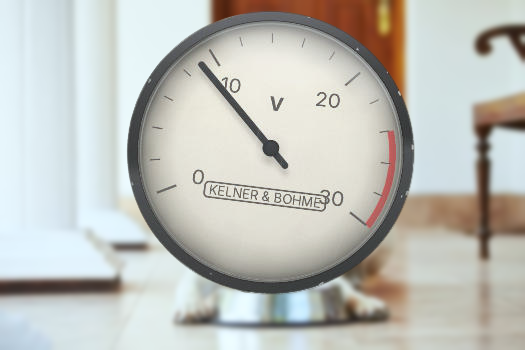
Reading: **9** V
